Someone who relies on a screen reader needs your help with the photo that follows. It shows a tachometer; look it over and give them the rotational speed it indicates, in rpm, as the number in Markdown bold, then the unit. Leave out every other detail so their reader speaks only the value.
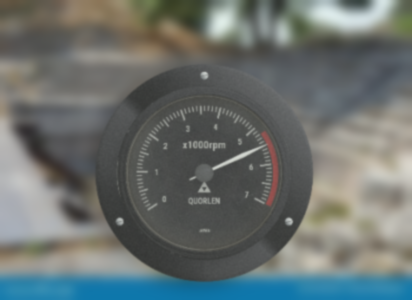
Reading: **5500** rpm
